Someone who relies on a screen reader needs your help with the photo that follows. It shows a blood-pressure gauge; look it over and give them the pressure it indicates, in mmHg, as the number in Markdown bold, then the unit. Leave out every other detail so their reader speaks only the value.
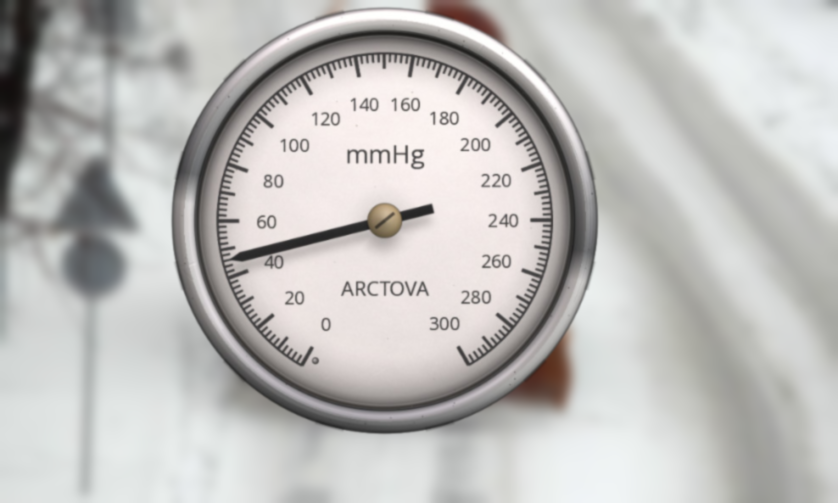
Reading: **46** mmHg
